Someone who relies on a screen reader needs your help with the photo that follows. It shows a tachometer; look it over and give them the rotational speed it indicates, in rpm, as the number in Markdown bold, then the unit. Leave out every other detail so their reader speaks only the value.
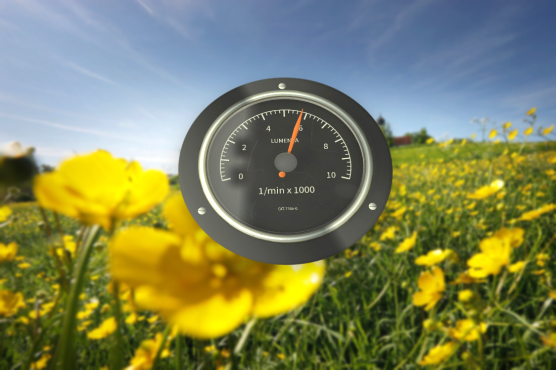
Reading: **5800** rpm
